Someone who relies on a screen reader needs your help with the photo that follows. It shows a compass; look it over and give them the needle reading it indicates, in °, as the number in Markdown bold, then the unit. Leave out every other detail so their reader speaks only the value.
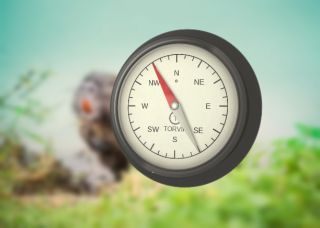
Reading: **330** °
